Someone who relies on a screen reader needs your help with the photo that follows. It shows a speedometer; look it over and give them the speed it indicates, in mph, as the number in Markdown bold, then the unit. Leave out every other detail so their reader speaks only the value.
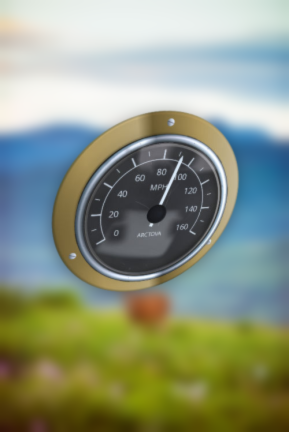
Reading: **90** mph
